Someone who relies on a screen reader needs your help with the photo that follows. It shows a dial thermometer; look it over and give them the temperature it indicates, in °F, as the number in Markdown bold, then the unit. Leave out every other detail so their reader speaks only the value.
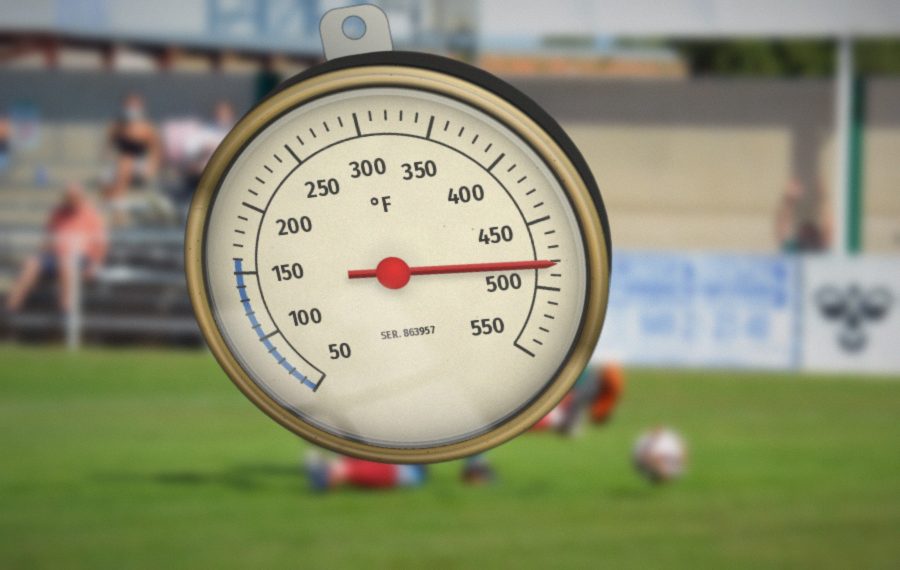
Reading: **480** °F
